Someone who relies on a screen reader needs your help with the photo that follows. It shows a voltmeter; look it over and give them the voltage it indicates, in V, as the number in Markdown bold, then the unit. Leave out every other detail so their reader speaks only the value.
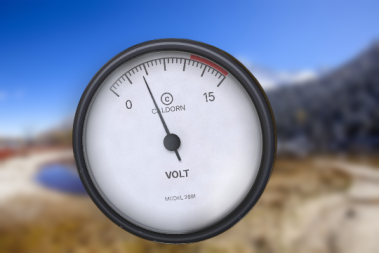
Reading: **4.5** V
